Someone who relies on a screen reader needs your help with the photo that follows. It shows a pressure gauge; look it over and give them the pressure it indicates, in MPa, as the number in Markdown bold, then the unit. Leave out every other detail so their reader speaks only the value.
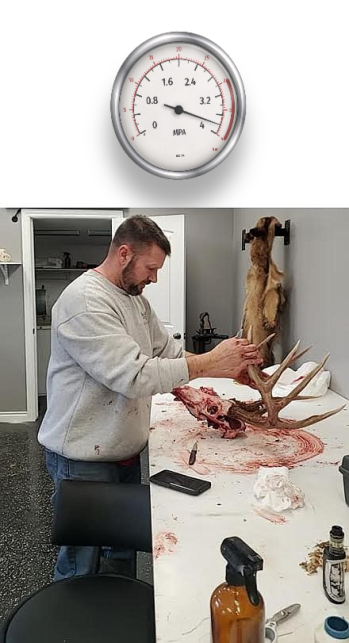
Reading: **3.8** MPa
